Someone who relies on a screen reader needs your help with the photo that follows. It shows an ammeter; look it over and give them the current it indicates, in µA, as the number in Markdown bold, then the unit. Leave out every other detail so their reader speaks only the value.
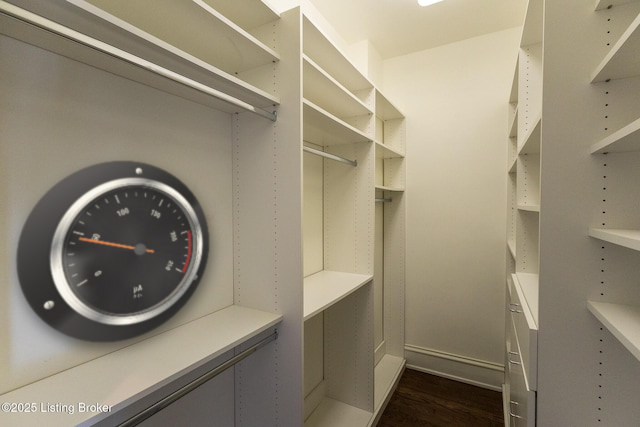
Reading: **45** µA
